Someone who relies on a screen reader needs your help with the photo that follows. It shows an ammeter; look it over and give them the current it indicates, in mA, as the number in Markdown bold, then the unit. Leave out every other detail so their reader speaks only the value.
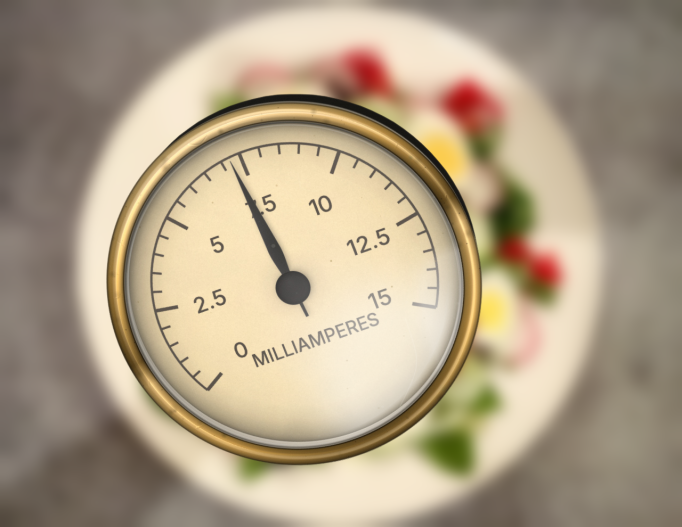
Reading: **7.25** mA
